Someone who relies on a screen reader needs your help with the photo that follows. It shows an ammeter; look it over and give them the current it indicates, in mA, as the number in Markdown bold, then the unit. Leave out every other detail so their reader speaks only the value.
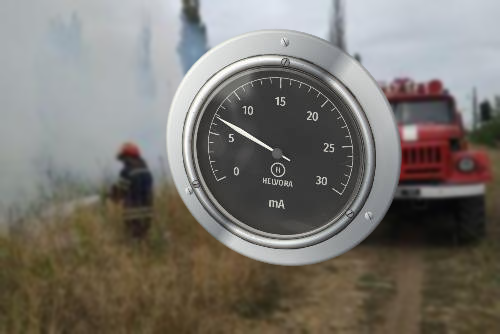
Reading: **7** mA
